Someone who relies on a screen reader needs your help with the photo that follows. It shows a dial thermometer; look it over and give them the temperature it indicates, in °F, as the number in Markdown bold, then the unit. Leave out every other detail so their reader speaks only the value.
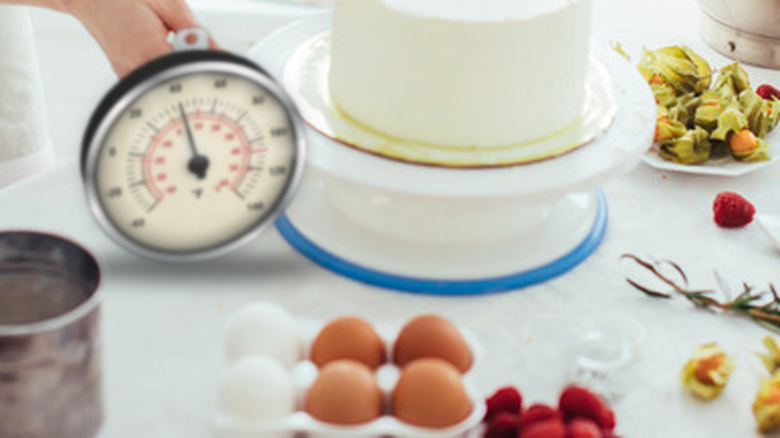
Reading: **40** °F
